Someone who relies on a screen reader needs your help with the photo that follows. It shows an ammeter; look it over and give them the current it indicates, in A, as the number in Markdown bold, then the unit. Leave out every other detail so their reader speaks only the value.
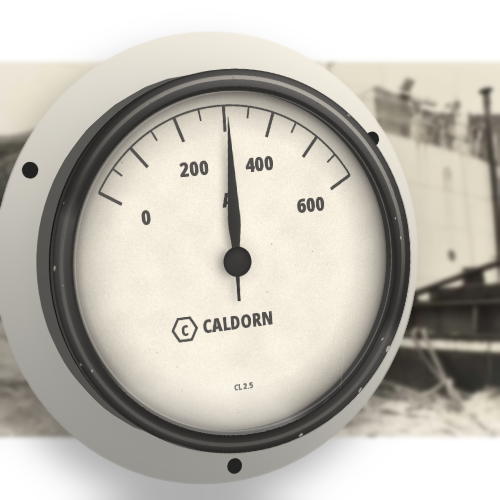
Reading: **300** A
